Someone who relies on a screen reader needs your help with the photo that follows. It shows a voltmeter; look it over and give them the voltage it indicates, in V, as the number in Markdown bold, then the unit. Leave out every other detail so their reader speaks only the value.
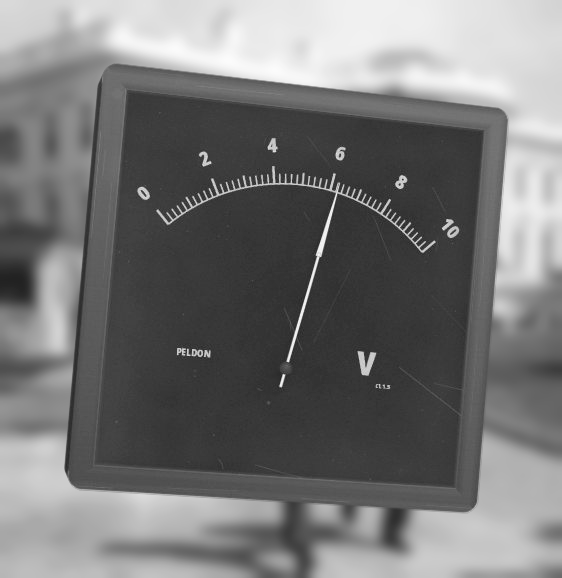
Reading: **6.2** V
